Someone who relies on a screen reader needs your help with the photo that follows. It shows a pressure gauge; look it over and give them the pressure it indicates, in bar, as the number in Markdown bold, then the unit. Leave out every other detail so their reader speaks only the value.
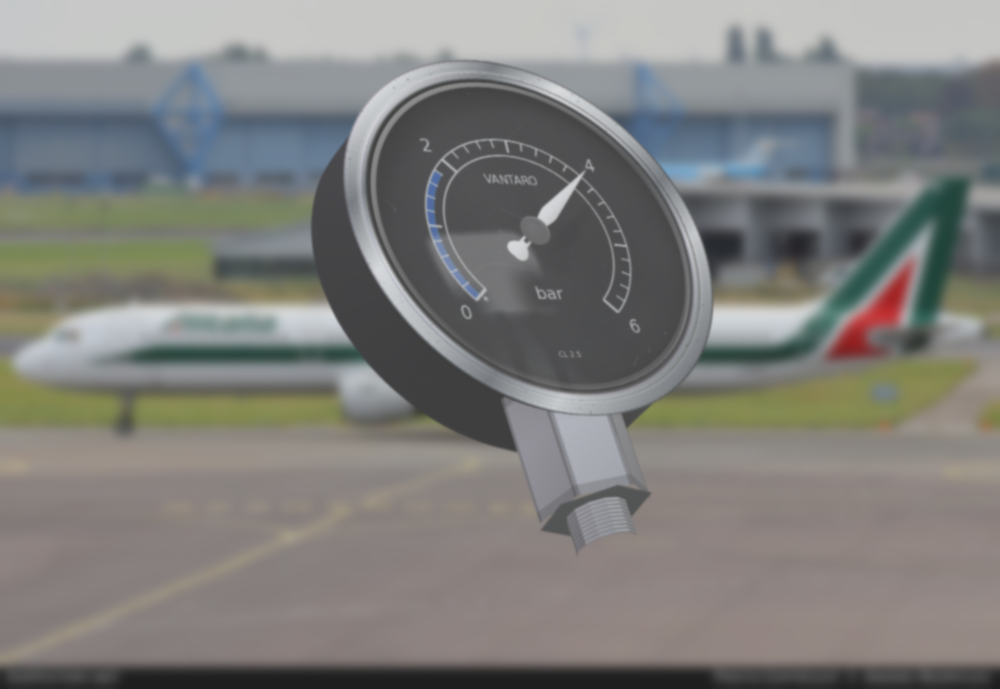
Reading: **4** bar
